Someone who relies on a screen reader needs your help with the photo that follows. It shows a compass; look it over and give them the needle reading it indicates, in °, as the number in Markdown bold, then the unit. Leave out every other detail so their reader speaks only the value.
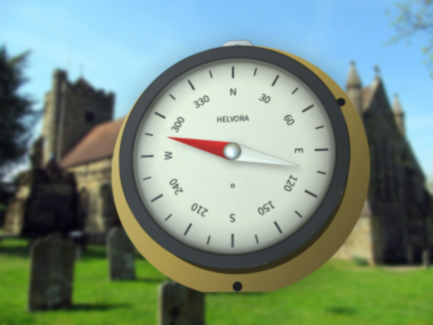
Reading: **285** °
